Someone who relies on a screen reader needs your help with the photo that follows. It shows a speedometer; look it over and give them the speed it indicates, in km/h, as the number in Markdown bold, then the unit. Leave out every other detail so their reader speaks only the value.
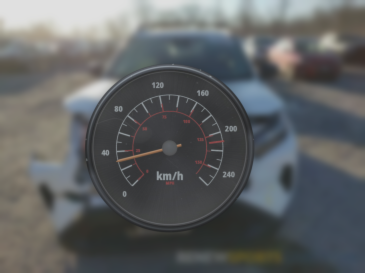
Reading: **30** km/h
